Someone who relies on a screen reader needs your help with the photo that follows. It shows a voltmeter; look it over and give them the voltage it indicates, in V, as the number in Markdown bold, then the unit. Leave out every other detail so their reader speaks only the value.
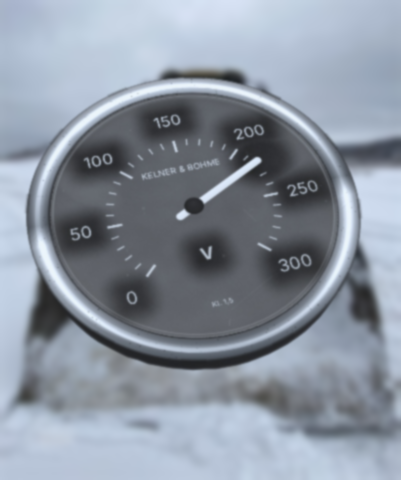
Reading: **220** V
